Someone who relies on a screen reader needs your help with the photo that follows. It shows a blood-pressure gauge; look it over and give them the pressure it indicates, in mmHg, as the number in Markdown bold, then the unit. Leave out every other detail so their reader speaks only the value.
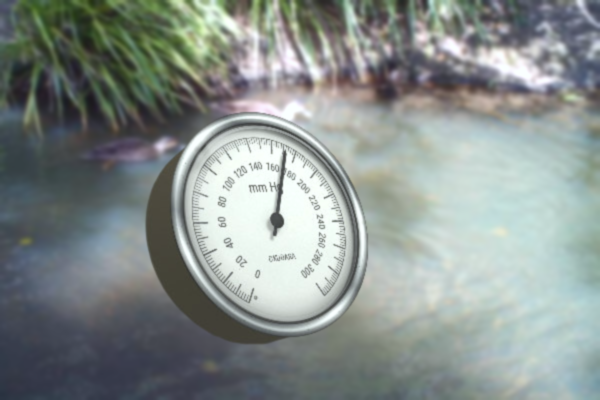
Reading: **170** mmHg
